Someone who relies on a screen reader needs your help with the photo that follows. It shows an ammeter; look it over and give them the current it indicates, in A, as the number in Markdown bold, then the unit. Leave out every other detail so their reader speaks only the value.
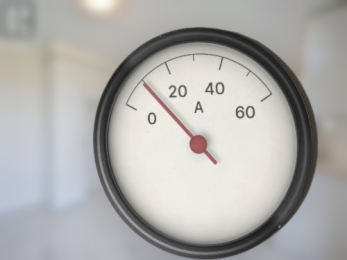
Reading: **10** A
